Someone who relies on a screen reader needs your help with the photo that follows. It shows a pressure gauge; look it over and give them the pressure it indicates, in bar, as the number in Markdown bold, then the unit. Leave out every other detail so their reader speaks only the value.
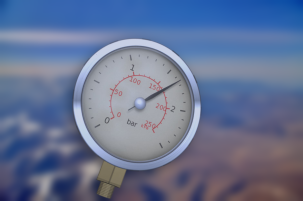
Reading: **1.65** bar
